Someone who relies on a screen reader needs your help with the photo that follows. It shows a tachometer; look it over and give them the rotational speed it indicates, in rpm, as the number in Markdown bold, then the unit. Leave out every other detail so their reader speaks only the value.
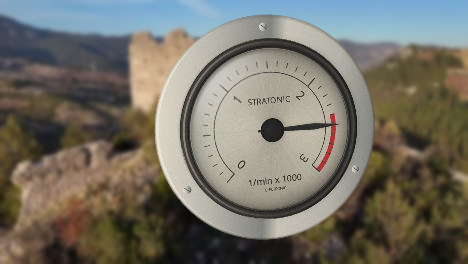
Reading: **2500** rpm
